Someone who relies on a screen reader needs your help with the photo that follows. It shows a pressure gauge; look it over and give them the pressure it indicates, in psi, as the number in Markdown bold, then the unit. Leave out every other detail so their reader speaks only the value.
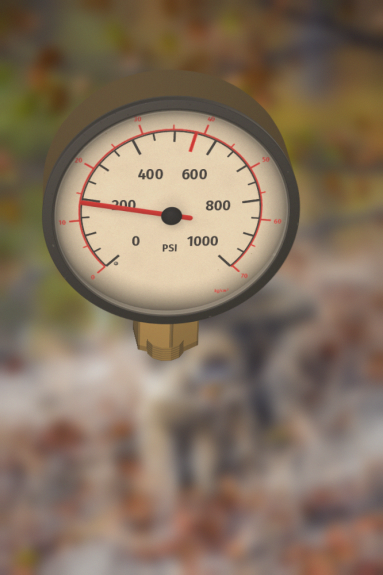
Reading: **200** psi
